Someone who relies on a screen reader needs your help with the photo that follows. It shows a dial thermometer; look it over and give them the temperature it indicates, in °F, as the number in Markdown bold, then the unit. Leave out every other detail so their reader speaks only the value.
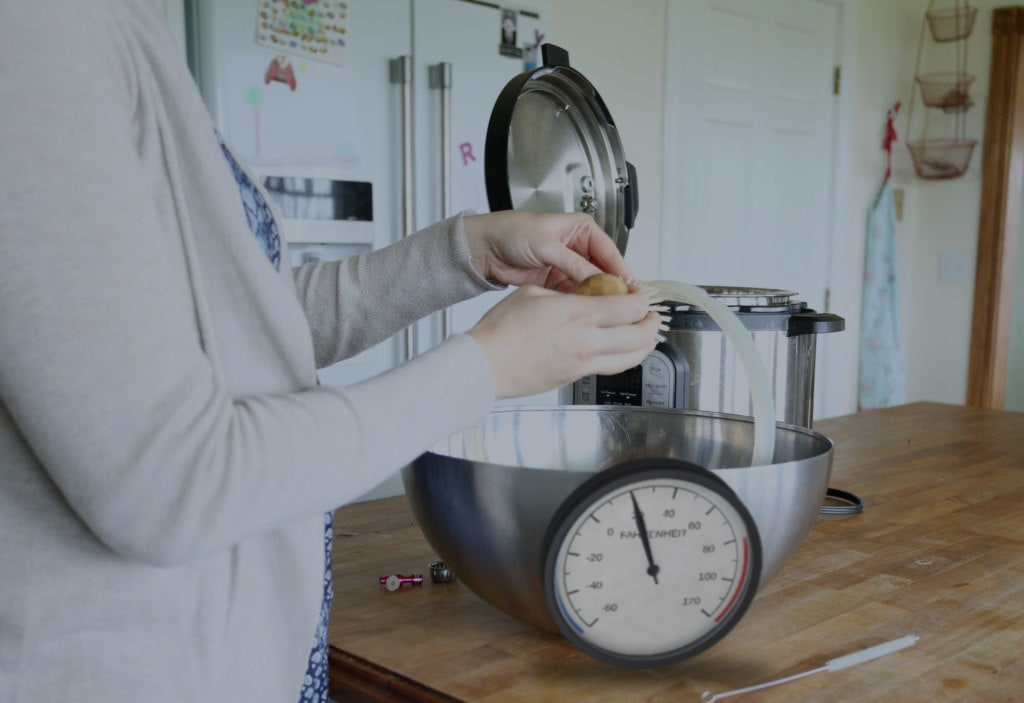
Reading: **20** °F
